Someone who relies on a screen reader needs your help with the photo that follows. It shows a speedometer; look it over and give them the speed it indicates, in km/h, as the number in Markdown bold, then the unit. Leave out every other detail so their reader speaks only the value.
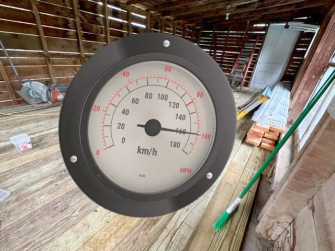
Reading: **160** km/h
